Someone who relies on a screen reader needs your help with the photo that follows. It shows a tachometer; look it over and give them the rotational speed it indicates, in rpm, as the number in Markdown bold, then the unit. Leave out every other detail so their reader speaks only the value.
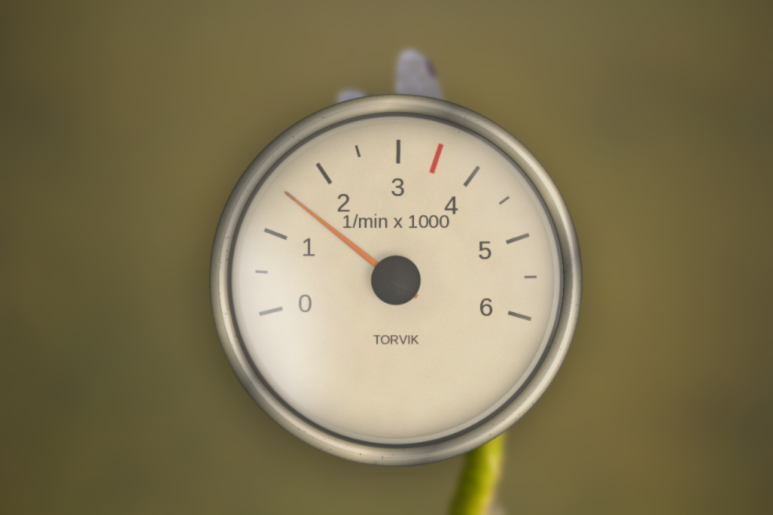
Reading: **1500** rpm
